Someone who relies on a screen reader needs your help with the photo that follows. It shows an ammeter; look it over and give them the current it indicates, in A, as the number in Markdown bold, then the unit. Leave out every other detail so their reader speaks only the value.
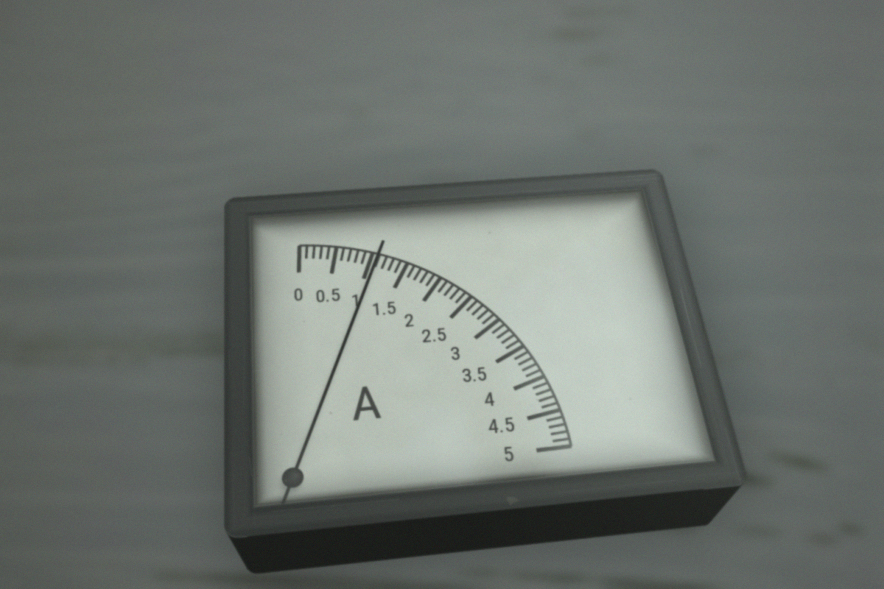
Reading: **1.1** A
